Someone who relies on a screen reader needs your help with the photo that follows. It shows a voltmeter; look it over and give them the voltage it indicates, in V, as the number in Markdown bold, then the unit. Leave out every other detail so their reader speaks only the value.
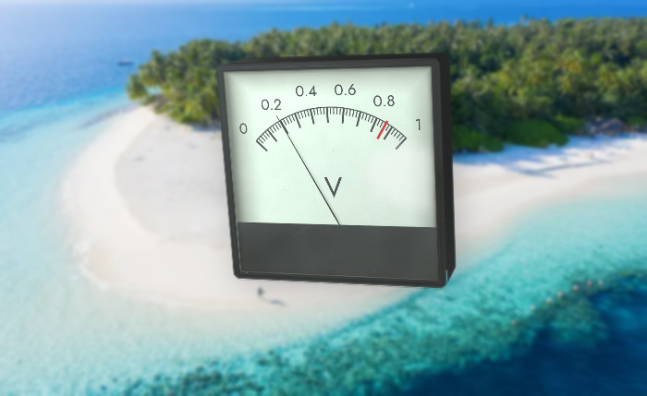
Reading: **0.2** V
